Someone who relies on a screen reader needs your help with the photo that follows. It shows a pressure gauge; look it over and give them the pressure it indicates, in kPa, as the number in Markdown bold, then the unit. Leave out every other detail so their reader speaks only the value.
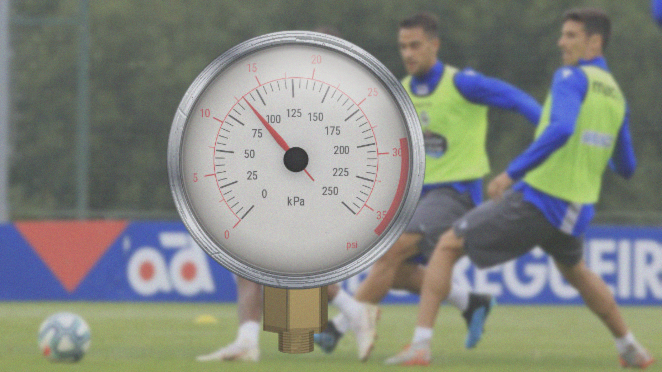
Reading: **90** kPa
